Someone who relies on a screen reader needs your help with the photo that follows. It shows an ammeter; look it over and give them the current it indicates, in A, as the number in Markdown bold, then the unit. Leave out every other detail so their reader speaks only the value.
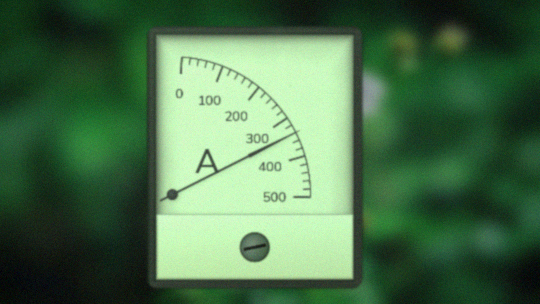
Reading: **340** A
